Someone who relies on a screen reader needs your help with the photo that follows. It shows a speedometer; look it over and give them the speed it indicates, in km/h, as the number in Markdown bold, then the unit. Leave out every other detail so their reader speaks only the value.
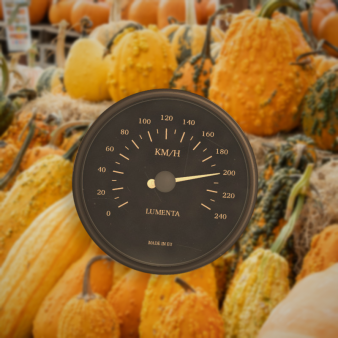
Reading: **200** km/h
